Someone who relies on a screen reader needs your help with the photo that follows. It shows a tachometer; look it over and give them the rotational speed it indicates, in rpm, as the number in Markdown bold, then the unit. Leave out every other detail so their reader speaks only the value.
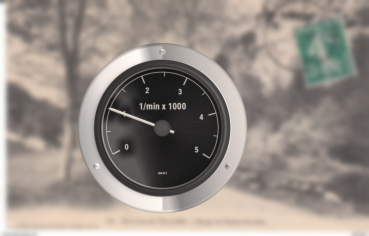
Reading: **1000** rpm
